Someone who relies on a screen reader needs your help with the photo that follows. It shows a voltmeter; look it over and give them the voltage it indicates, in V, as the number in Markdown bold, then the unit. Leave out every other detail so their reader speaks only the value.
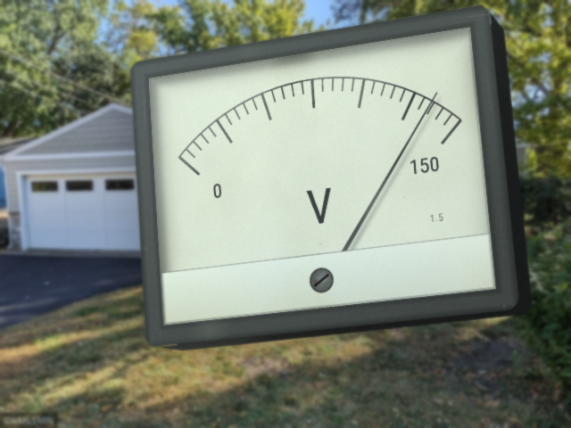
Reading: **135** V
